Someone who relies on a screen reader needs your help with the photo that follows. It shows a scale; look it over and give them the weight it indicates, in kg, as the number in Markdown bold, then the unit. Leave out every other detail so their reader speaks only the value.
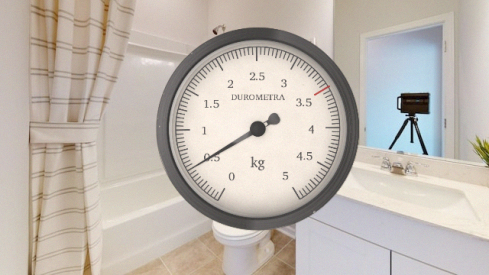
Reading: **0.5** kg
